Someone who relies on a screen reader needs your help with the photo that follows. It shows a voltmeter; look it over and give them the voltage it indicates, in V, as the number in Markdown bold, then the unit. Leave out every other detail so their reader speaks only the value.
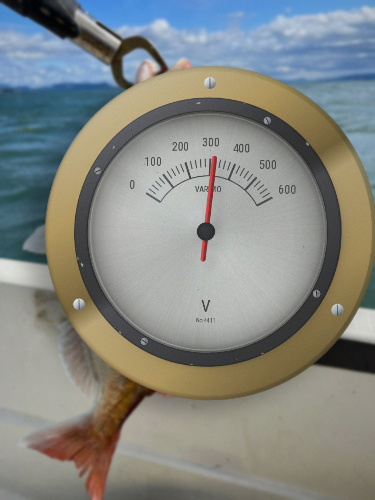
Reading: **320** V
